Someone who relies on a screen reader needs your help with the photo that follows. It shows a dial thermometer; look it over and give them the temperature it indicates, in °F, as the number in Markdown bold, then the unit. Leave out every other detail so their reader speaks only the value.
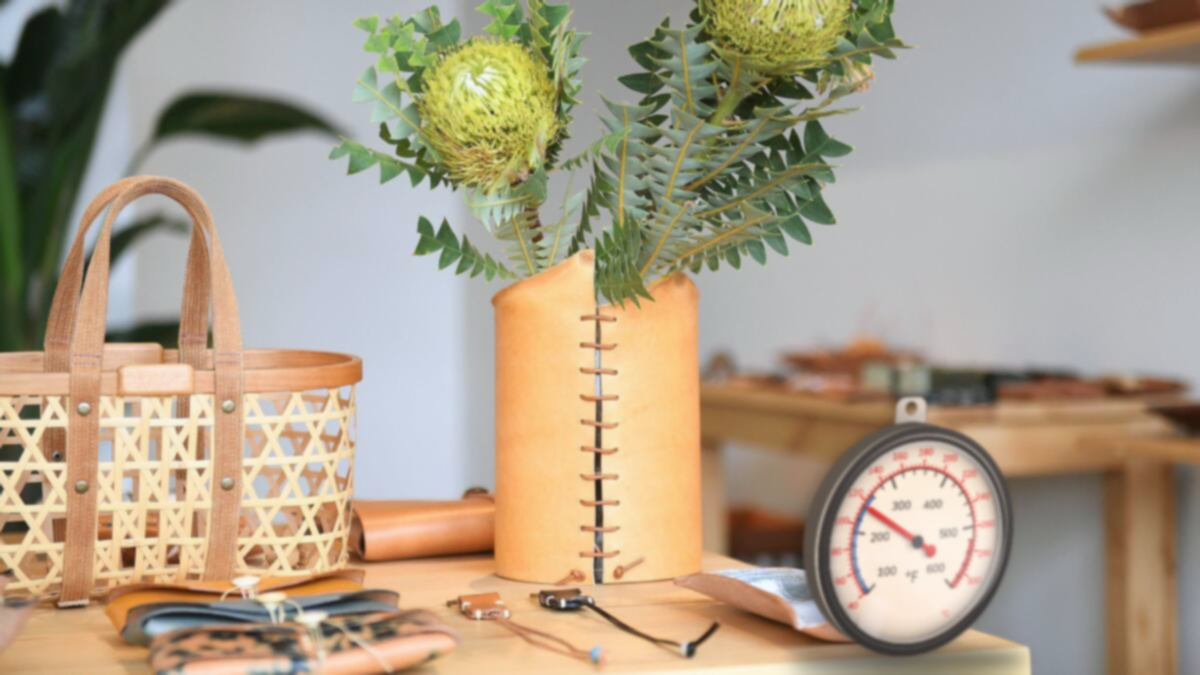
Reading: **240** °F
